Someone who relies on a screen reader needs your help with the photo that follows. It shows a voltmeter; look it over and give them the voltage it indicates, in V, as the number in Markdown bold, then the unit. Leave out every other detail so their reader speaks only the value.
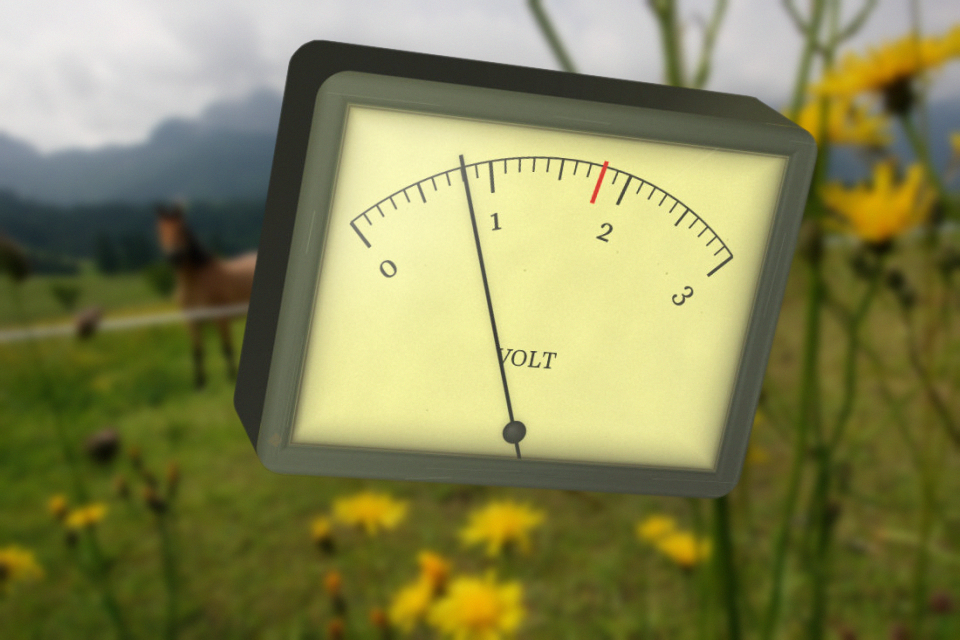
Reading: **0.8** V
